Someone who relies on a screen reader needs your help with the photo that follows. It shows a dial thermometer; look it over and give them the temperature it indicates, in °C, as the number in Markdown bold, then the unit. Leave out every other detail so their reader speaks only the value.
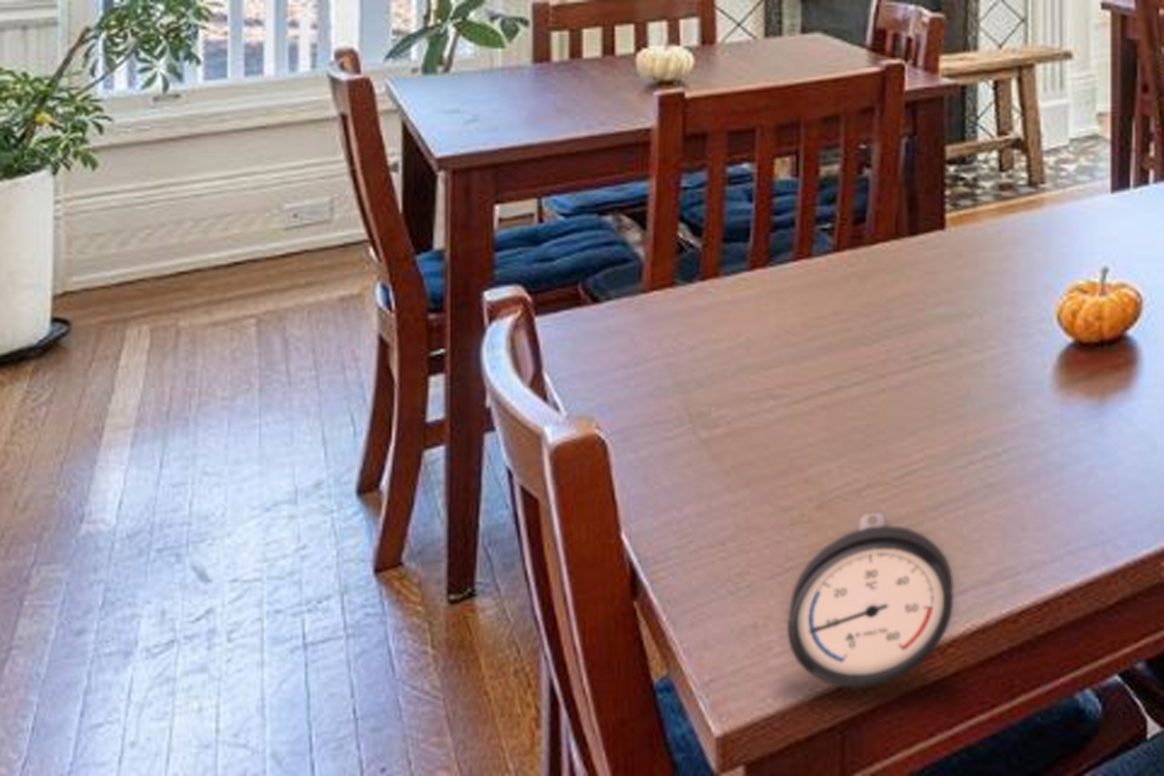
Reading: **10** °C
